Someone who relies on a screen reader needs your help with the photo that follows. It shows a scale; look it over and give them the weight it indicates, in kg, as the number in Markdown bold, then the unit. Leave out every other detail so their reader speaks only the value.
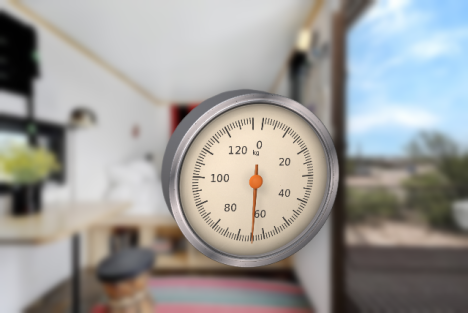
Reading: **65** kg
